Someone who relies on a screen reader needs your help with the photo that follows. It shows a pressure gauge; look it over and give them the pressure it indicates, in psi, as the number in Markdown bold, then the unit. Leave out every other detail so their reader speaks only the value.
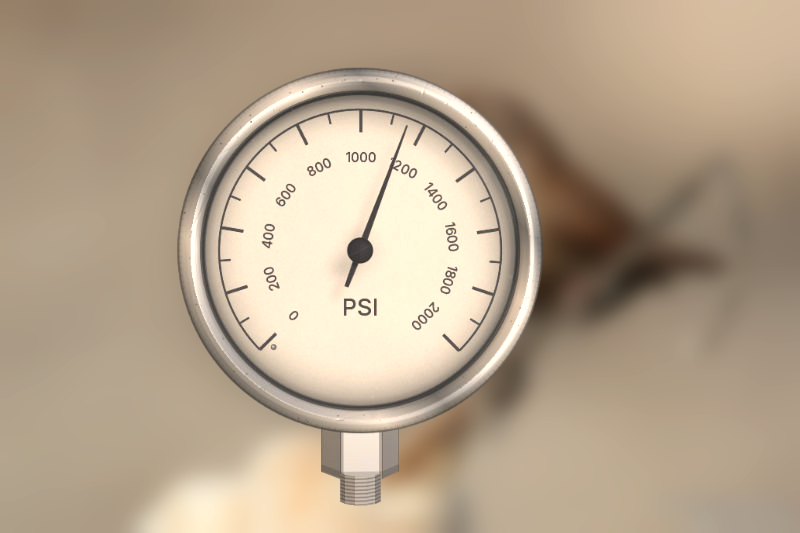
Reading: **1150** psi
